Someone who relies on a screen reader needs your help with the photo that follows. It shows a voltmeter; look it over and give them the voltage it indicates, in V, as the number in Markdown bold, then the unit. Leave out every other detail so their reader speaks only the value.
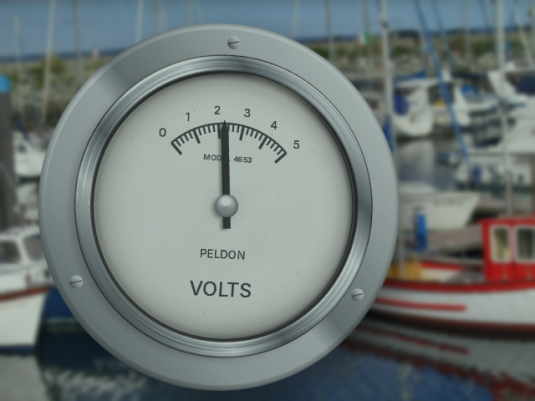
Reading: **2.2** V
